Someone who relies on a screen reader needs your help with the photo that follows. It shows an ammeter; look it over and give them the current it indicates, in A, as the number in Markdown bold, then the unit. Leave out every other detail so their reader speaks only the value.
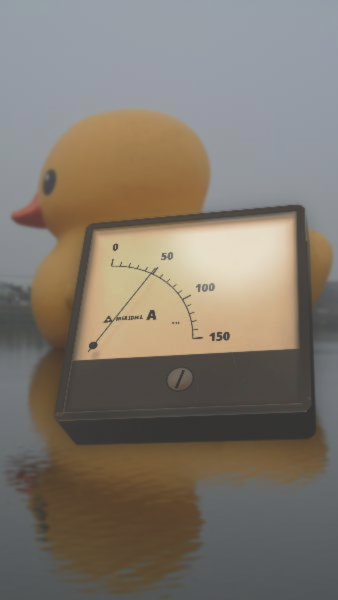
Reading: **50** A
